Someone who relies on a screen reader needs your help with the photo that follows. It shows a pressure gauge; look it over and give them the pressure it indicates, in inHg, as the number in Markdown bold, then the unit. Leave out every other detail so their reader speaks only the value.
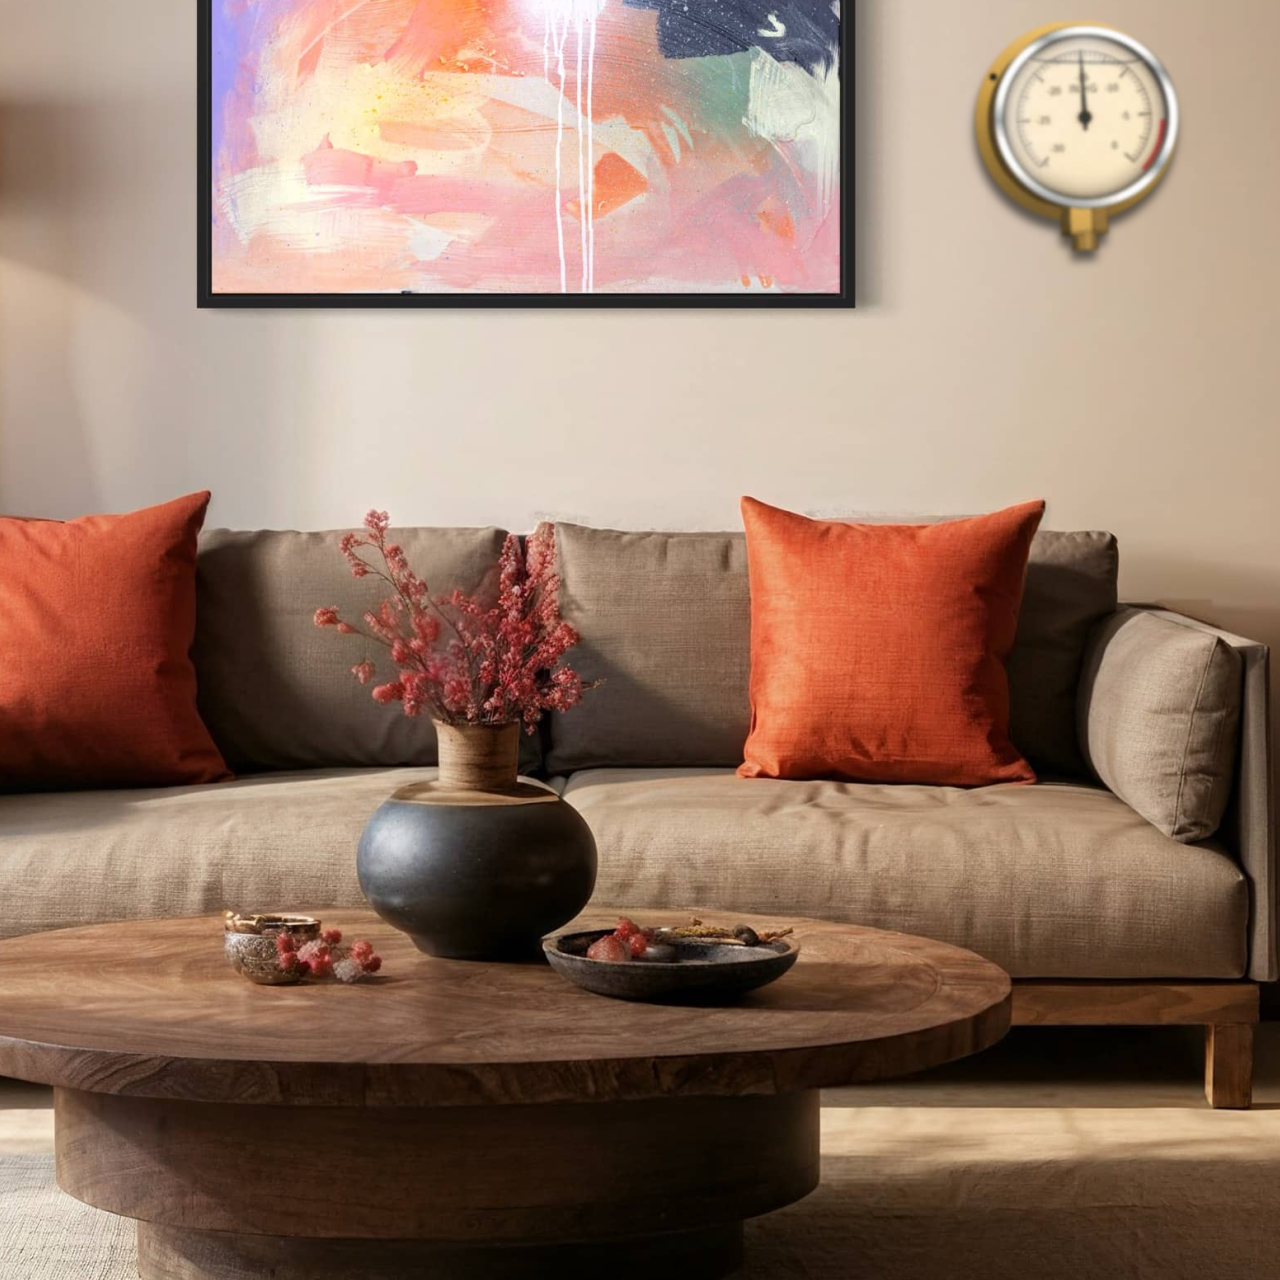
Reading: **-15** inHg
